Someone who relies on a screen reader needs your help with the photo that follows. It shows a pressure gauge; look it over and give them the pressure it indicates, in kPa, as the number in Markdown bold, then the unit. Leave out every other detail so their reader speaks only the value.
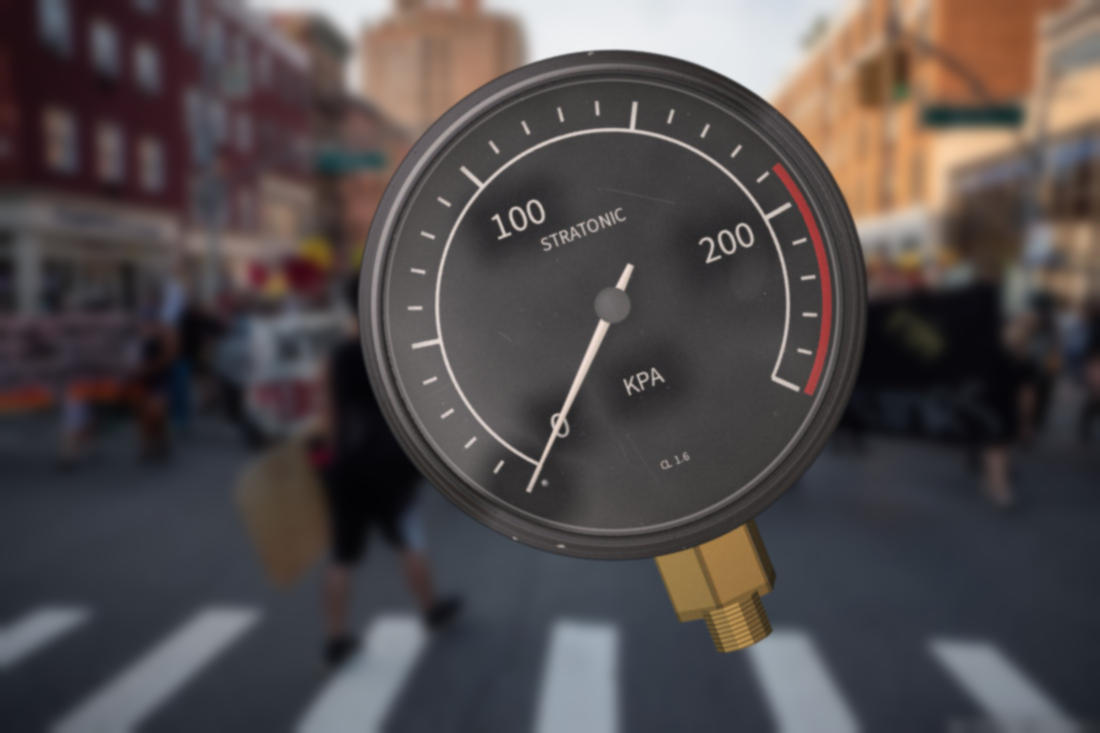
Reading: **0** kPa
